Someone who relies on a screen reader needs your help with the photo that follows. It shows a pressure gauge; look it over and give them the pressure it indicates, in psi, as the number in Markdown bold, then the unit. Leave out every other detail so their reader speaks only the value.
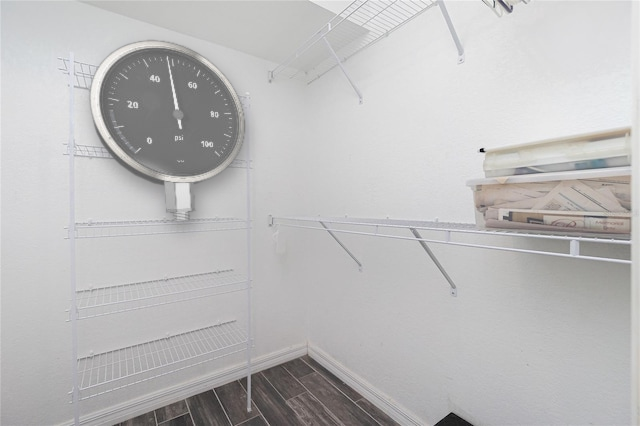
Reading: **48** psi
